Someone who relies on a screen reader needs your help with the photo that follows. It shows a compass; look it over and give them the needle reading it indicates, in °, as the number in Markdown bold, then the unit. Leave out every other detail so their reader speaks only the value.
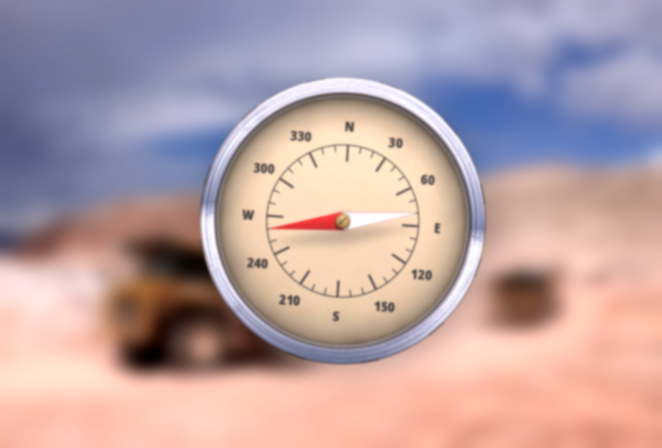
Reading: **260** °
